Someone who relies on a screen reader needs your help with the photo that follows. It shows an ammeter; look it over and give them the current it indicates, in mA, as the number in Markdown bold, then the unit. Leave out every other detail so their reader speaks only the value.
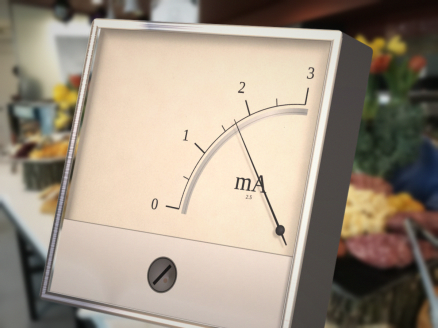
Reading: **1.75** mA
